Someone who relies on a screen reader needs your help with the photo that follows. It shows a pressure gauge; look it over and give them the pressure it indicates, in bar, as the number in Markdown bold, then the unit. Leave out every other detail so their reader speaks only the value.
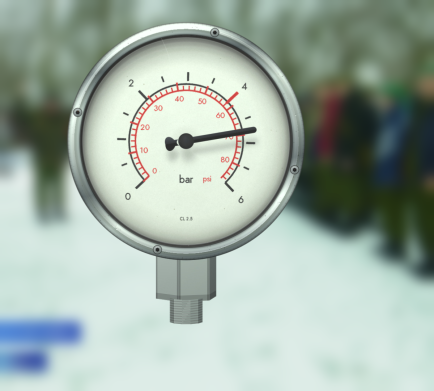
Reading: **4.75** bar
